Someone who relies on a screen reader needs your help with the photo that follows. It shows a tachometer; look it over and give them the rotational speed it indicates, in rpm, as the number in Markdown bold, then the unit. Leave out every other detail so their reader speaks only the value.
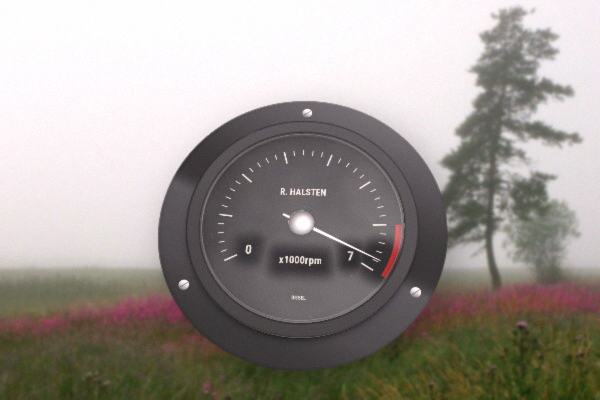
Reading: **6800** rpm
